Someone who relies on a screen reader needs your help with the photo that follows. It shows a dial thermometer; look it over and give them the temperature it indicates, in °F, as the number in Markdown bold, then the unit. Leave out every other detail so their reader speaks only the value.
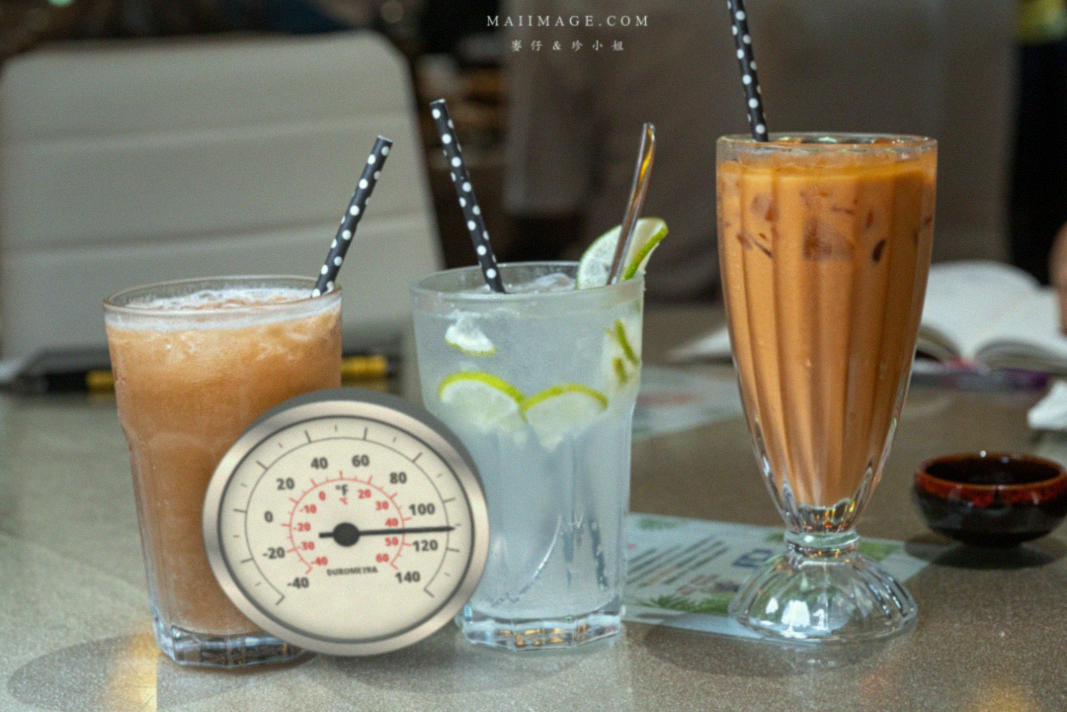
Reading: **110** °F
